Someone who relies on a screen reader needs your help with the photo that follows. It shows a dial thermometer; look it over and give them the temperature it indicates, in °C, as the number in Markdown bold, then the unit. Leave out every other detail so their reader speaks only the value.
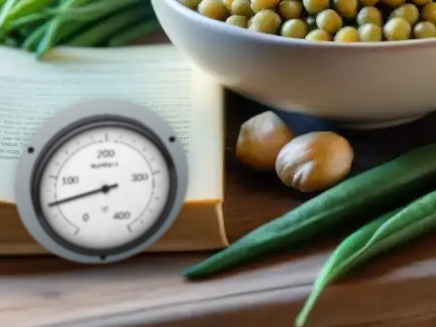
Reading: **60** °C
